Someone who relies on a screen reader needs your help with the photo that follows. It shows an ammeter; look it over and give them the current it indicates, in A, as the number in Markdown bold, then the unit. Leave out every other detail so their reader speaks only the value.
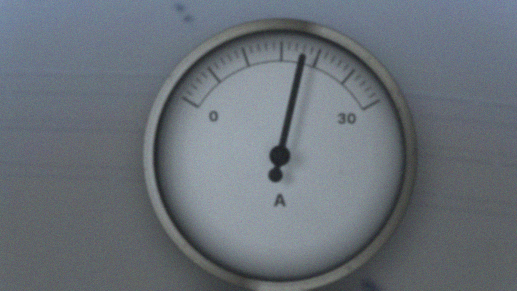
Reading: **18** A
